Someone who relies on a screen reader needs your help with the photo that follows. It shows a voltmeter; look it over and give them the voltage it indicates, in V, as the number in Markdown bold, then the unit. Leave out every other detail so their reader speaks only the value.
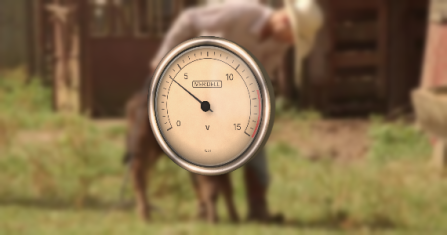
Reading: **4** V
